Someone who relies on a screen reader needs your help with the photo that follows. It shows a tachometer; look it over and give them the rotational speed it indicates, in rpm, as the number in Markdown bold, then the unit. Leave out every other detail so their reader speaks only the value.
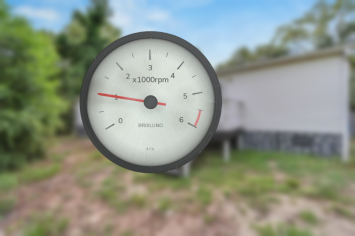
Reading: **1000** rpm
